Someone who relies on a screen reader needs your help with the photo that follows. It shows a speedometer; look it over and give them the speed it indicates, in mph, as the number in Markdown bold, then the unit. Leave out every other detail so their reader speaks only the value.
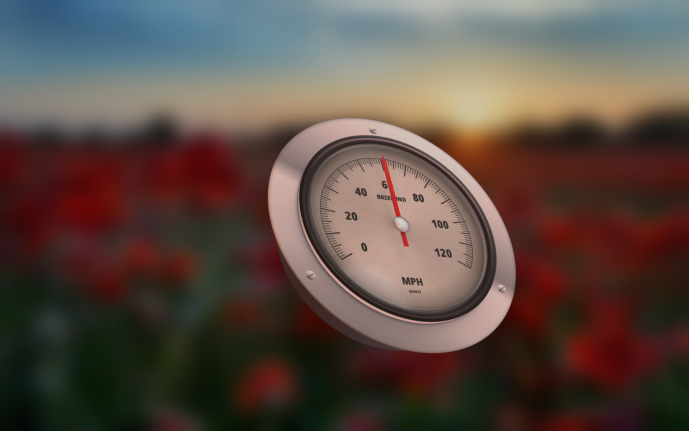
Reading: **60** mph
